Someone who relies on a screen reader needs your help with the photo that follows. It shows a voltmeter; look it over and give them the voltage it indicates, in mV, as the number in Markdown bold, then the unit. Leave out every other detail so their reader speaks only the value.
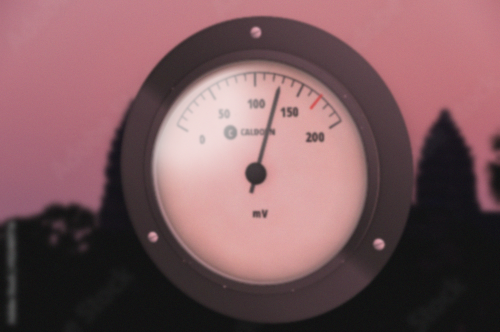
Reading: **130** mV
